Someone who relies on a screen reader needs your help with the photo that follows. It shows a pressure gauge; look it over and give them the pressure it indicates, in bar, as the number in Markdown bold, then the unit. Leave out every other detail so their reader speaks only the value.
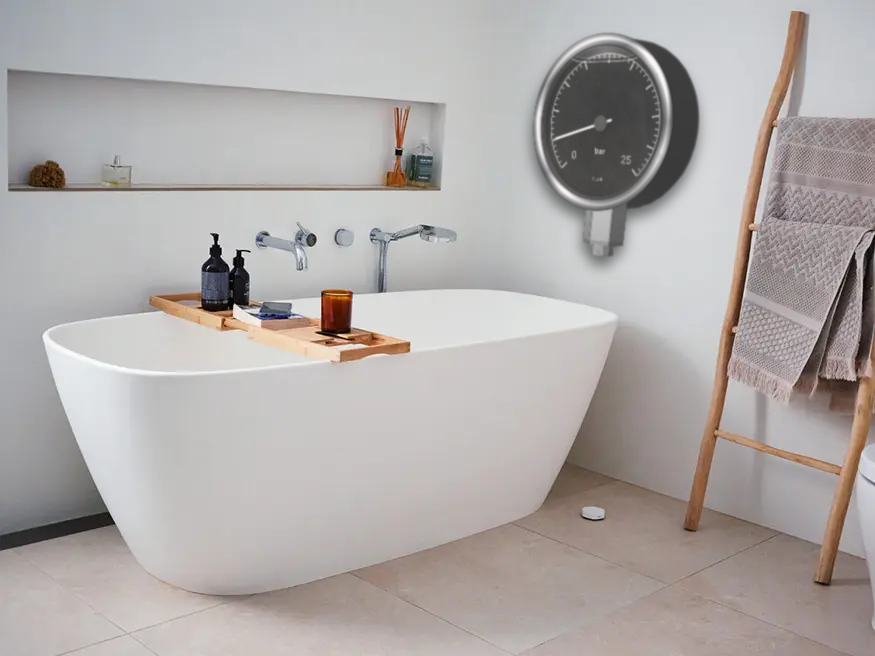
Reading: **2.5** bar
